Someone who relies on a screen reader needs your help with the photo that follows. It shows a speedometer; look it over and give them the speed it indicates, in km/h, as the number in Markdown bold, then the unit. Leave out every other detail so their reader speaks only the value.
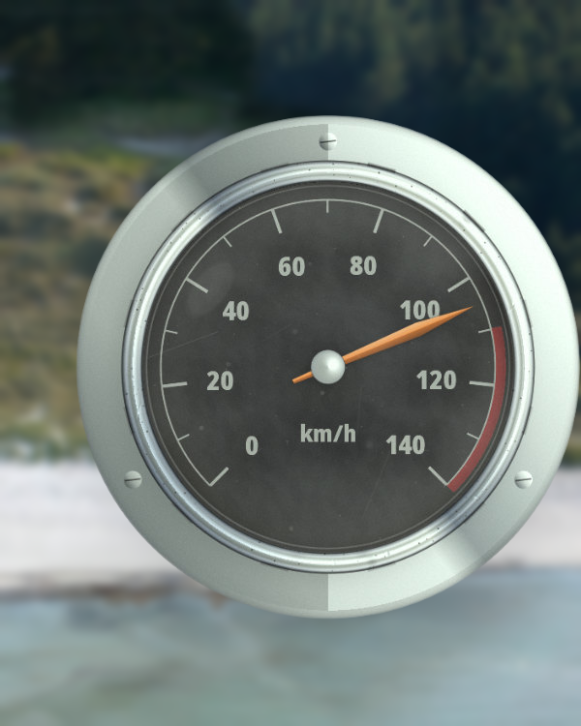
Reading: **105** km/h
